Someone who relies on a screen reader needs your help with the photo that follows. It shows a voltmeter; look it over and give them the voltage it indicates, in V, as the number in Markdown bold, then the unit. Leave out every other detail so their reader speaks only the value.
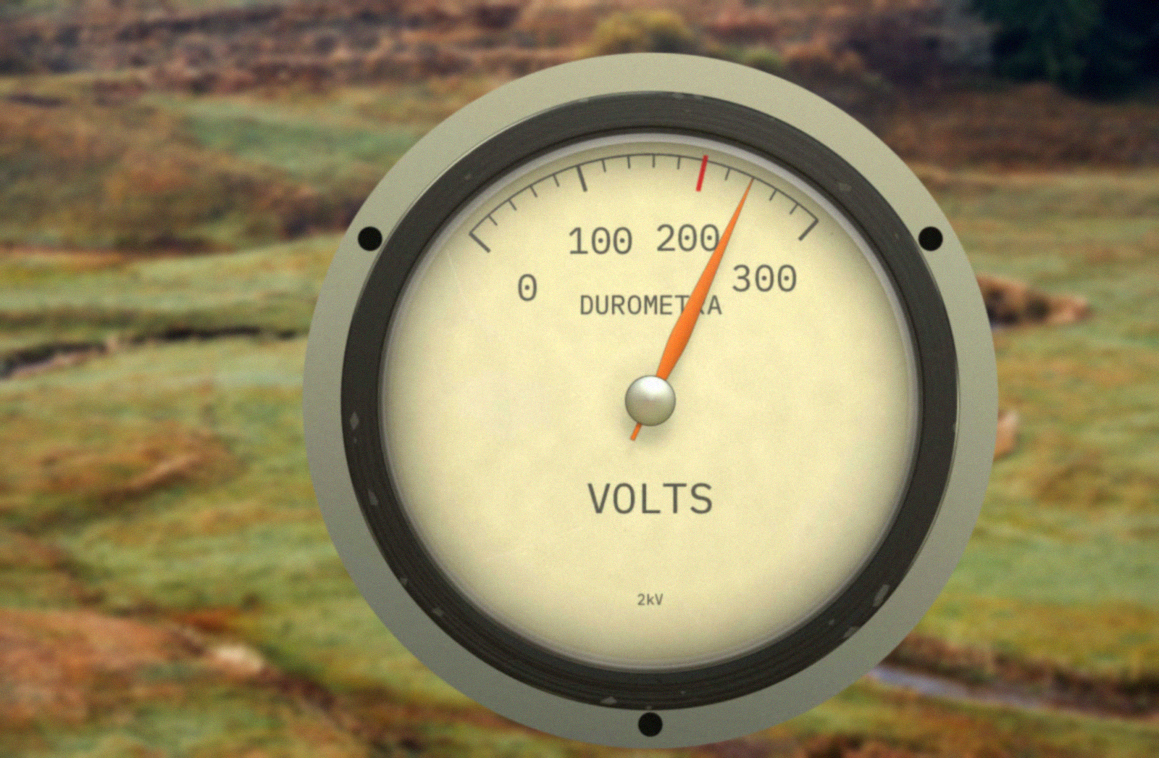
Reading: **240** V
